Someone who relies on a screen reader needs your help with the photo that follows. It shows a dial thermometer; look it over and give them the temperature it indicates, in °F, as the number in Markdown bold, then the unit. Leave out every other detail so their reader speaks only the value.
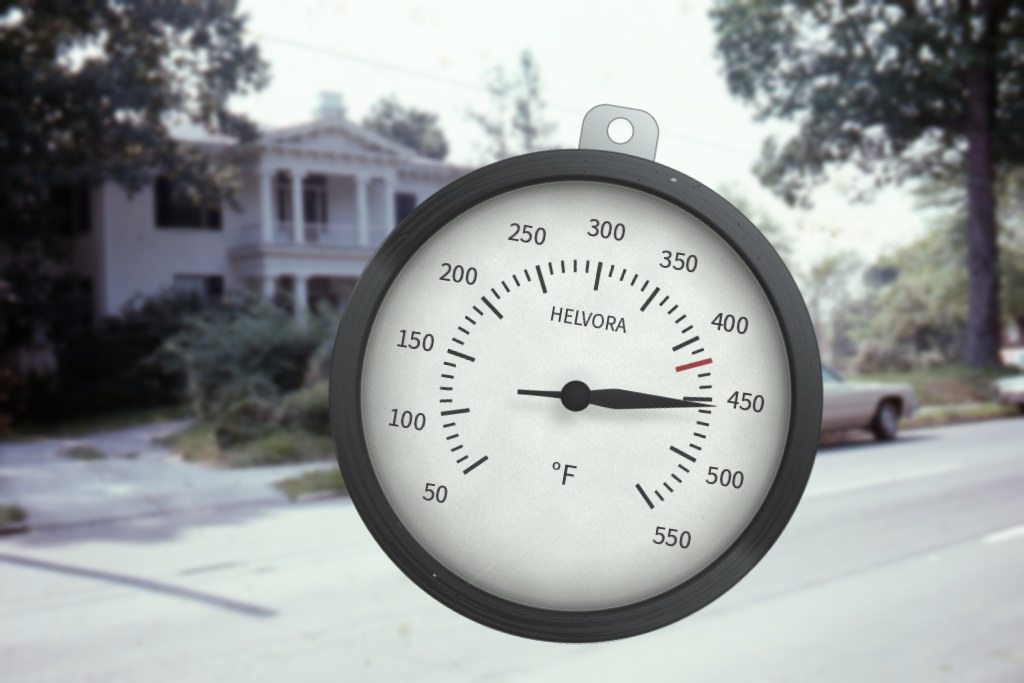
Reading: **455** °F
